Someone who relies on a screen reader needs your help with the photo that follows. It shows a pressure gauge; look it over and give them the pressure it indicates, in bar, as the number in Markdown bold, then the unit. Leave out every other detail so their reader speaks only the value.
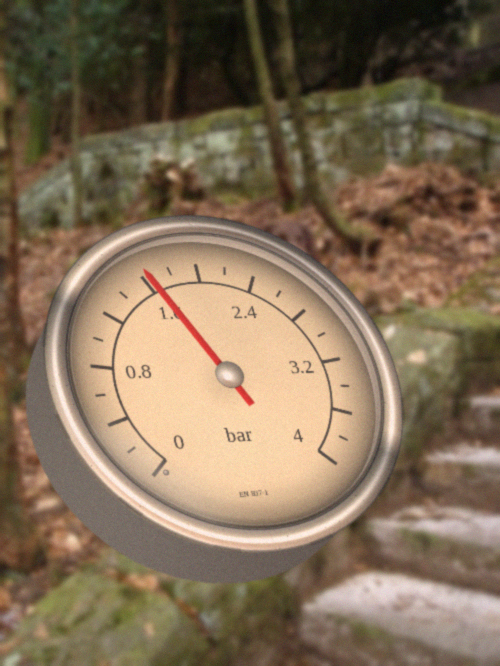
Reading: **1.6** bar
